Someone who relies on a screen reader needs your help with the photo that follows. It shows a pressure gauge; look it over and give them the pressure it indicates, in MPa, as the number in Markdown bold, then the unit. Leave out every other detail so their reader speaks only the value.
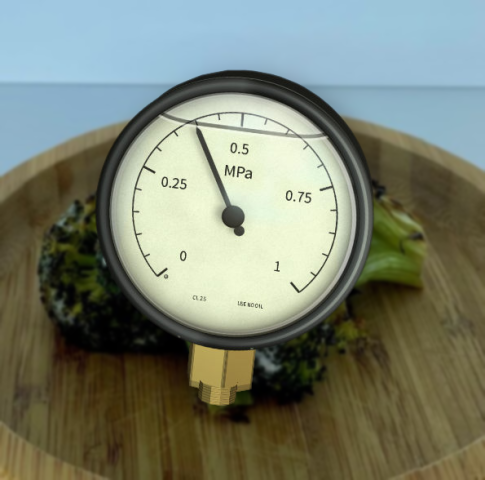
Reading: **0.4** MPa
